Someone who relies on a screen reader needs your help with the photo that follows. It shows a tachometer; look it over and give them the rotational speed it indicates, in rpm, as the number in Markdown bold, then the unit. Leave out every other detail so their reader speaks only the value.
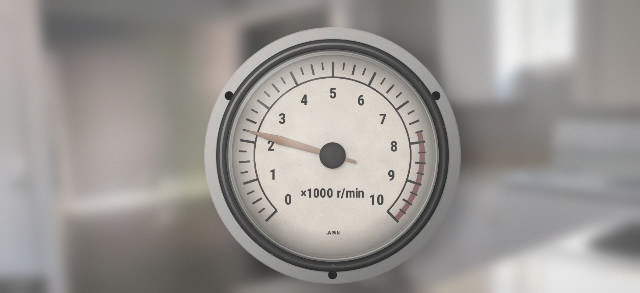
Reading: **2250** rpm
